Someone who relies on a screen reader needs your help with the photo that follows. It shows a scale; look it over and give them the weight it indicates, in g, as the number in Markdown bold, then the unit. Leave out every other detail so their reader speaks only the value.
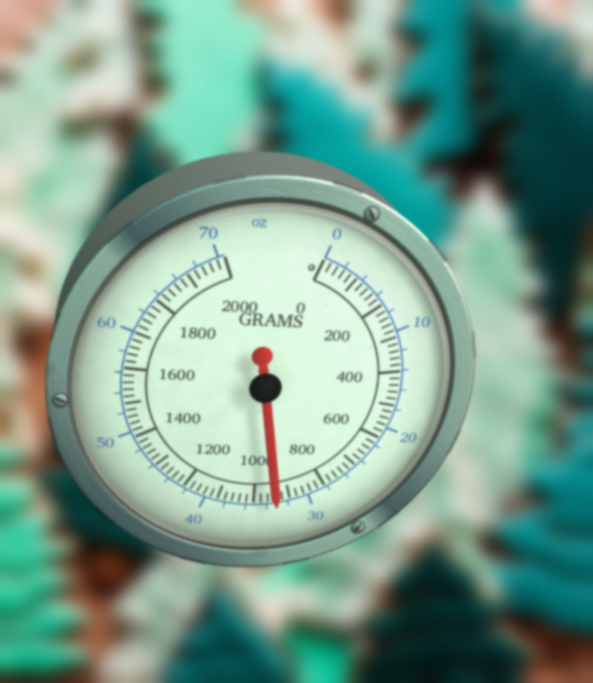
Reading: **940** g
